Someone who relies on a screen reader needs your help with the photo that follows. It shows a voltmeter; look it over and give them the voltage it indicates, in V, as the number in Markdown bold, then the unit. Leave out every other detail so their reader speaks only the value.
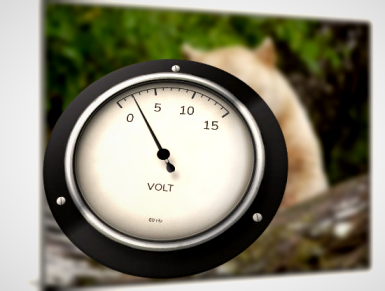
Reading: **2** V
